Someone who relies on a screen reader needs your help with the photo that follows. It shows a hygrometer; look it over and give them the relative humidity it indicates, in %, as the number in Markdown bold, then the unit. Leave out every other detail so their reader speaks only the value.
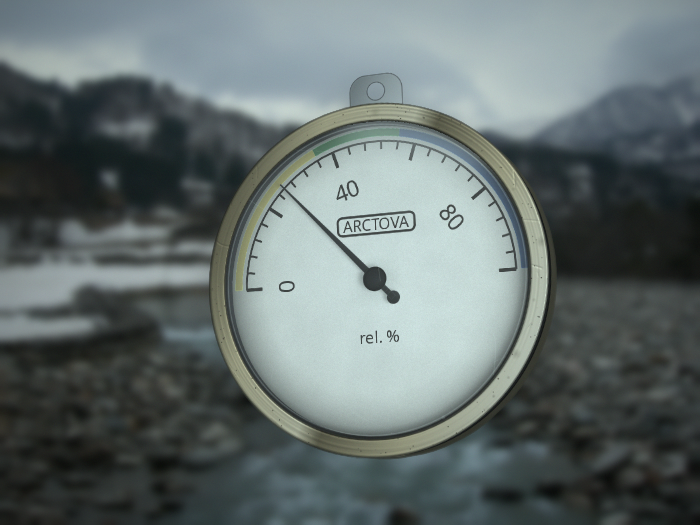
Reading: **26** %
